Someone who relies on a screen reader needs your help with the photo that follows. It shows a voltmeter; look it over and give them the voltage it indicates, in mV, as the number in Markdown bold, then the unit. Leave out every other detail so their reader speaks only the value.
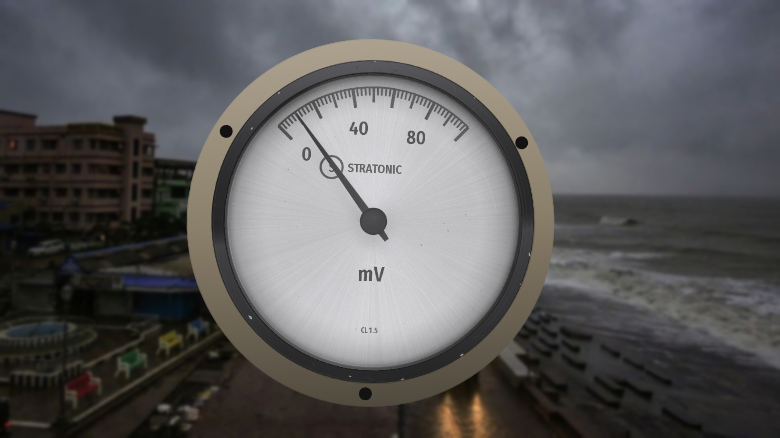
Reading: **10** mV
